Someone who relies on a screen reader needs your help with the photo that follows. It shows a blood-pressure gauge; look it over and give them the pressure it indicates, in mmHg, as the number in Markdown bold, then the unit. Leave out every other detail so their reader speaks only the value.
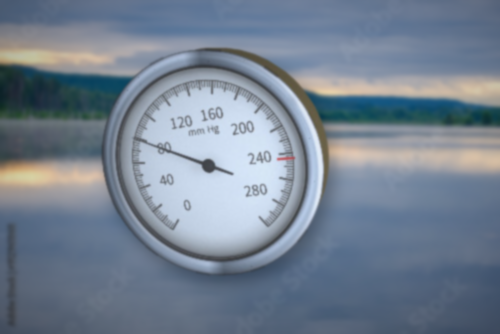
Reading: **80** mmHg
